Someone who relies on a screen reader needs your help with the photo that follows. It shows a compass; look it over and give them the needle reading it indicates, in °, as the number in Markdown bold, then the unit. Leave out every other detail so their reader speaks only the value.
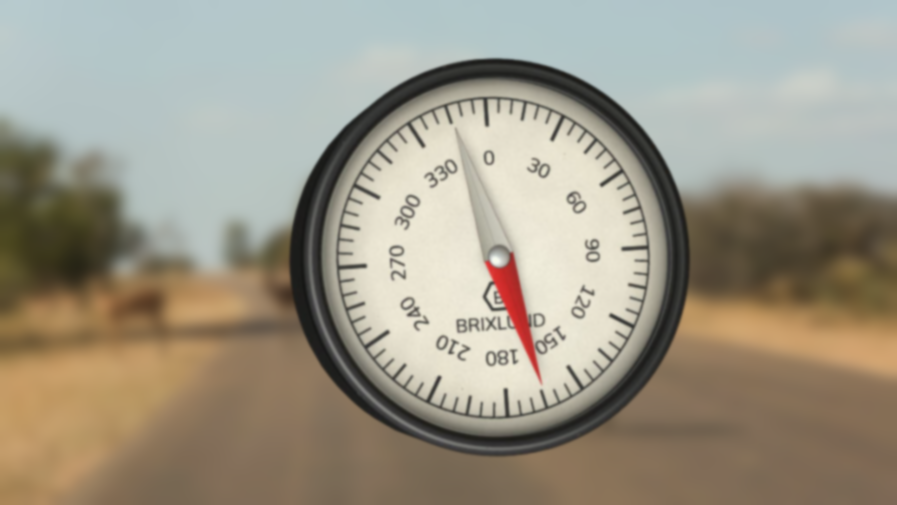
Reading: **165** °
